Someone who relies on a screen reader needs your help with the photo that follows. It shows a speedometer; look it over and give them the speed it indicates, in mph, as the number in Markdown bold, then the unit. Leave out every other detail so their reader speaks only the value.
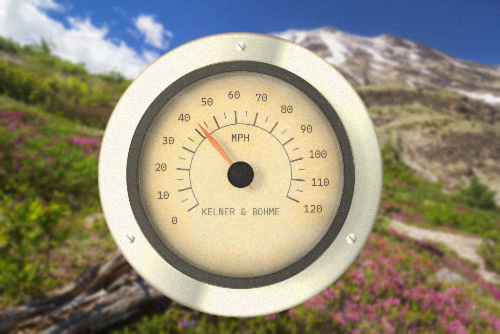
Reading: **42.5** mph
